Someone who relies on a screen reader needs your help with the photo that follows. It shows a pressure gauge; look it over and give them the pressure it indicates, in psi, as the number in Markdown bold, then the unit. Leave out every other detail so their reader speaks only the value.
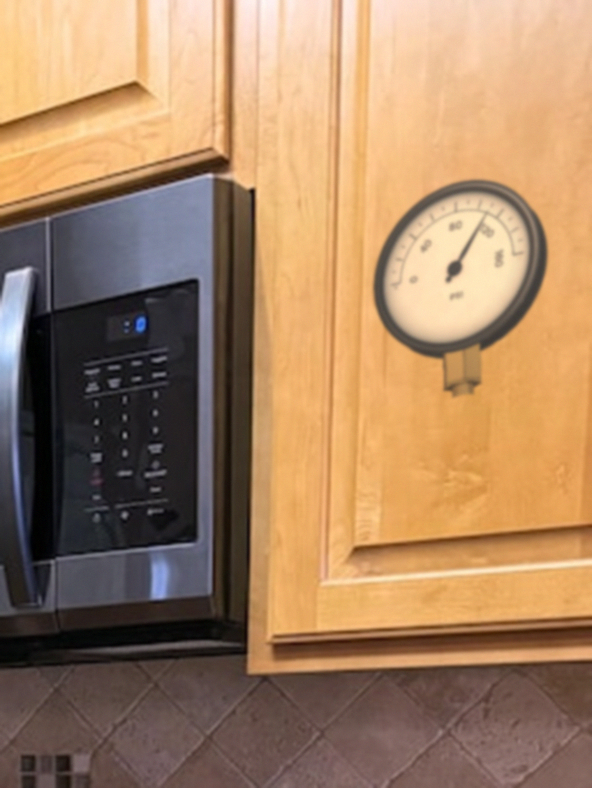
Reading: **110** psi
